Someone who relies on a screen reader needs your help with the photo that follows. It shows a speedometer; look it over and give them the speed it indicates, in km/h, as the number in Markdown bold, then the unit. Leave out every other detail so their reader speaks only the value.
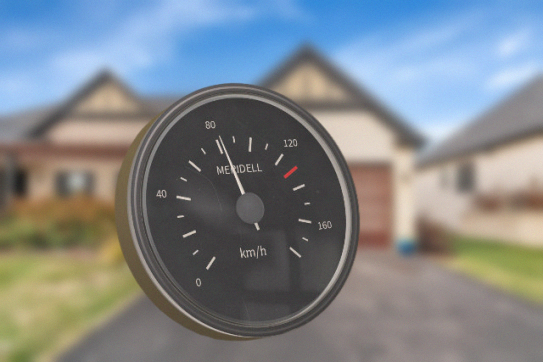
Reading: **80** km/h
